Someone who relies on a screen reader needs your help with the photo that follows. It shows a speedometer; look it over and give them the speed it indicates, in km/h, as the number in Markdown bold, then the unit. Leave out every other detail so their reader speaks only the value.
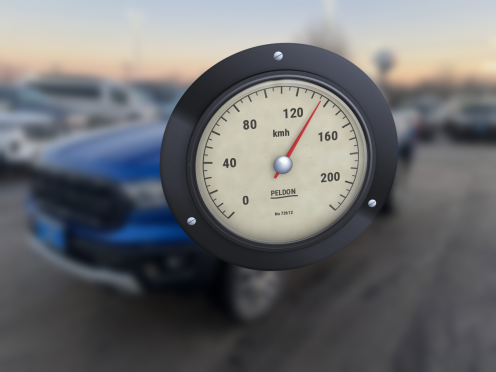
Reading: **135** km/h
